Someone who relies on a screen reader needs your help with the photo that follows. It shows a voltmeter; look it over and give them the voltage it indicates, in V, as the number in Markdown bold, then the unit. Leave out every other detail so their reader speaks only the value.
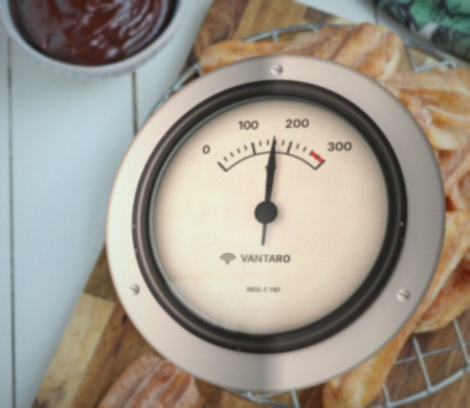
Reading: **160** V
